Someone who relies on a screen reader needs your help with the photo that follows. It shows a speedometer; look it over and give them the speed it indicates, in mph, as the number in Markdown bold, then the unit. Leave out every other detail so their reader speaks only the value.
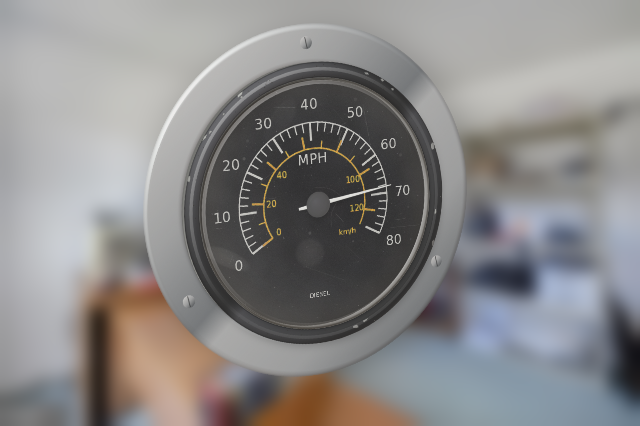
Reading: **68** mph
